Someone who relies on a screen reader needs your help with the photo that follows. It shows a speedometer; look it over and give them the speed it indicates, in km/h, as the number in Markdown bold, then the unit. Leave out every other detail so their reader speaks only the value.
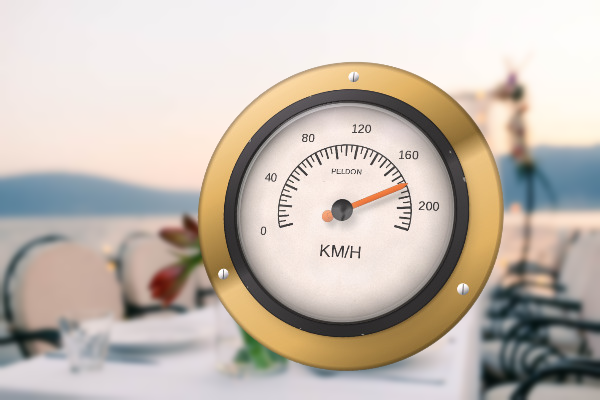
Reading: **180** km/h
